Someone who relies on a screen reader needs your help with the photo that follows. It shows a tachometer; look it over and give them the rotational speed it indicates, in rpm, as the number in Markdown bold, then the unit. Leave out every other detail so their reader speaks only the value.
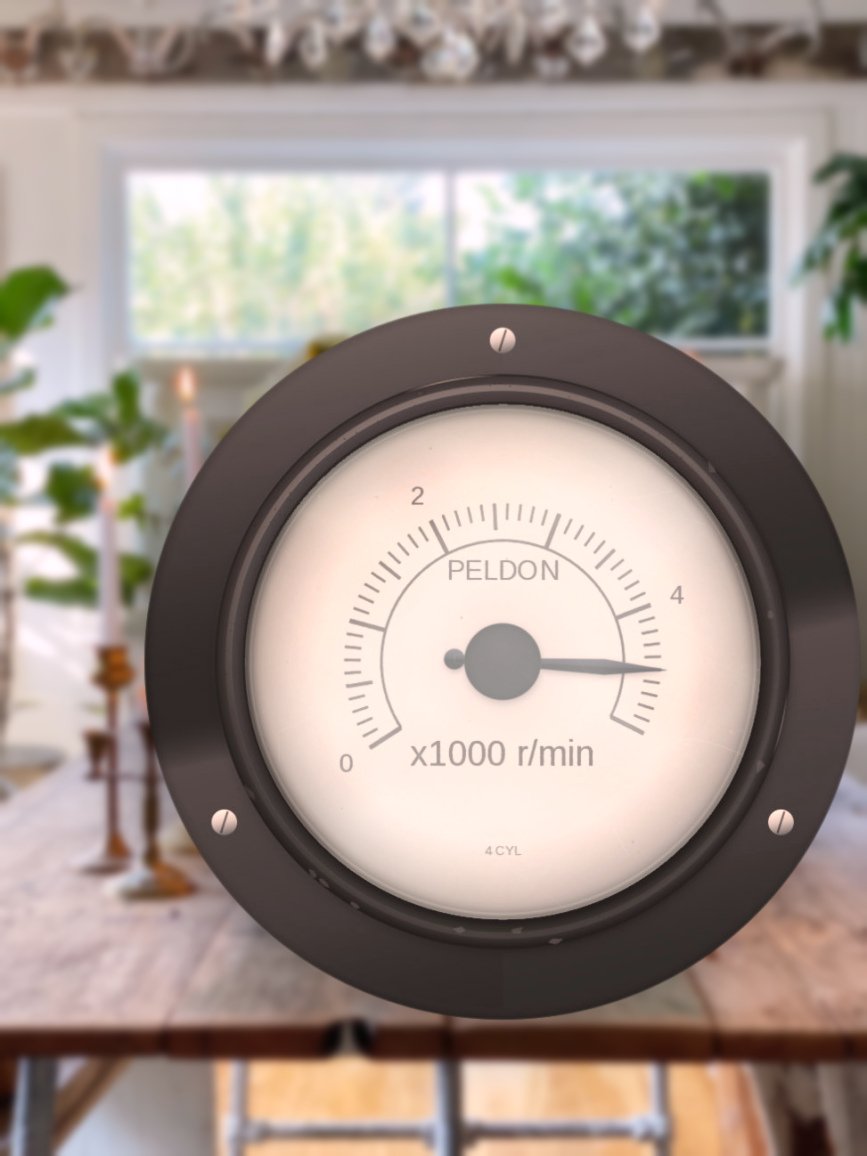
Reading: **4500** rpm
